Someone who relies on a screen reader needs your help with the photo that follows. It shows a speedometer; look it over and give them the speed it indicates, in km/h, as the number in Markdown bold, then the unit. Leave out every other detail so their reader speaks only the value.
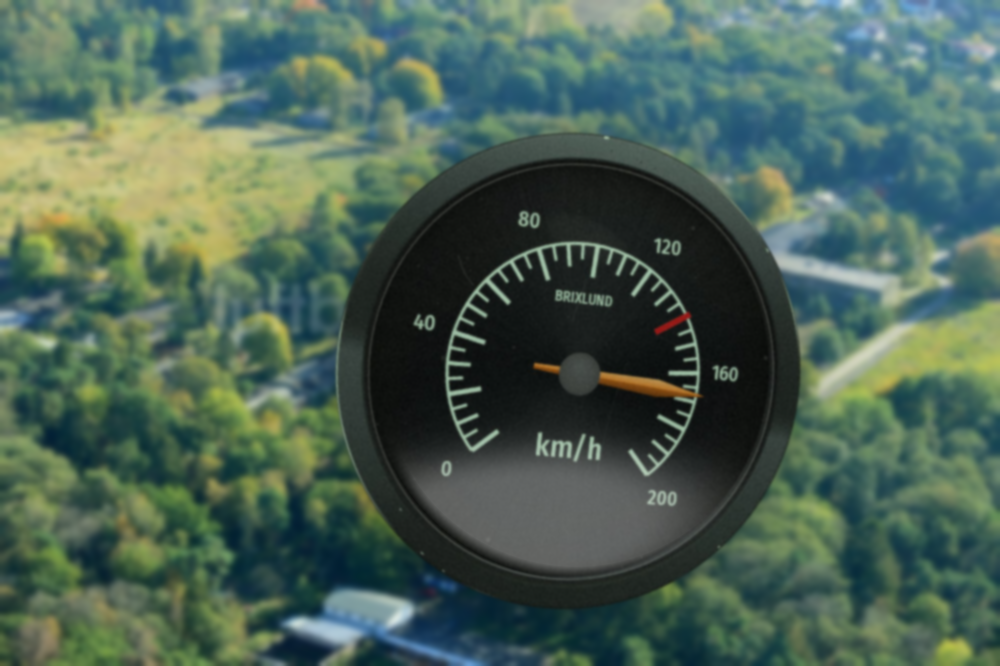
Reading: **167.5** km/h
